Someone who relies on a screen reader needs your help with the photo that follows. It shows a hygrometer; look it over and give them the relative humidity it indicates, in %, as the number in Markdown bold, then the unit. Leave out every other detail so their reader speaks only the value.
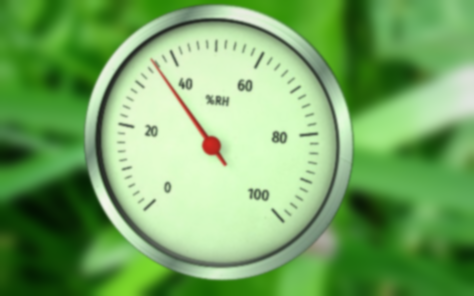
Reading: **36** %
